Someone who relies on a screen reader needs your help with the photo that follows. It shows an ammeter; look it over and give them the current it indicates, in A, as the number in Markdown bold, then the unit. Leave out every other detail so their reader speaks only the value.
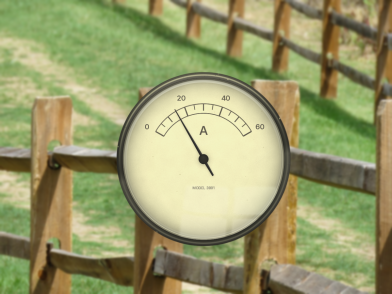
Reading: **15** A
